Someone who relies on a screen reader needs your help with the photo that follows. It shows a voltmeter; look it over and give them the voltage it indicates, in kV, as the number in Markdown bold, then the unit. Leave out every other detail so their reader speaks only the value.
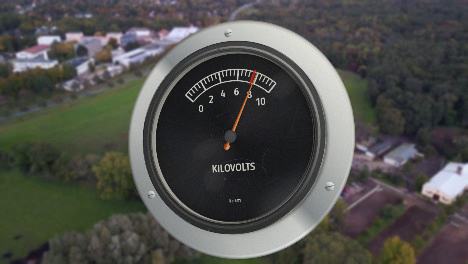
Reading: **8** kV
